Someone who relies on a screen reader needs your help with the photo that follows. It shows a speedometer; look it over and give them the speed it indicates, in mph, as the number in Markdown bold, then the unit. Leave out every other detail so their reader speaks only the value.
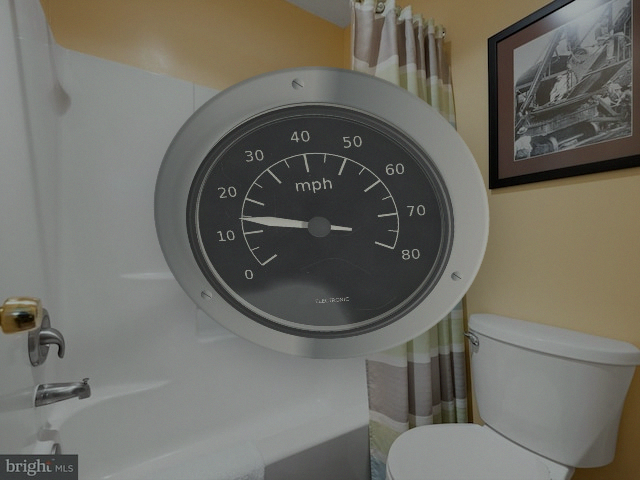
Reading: **15** mph
